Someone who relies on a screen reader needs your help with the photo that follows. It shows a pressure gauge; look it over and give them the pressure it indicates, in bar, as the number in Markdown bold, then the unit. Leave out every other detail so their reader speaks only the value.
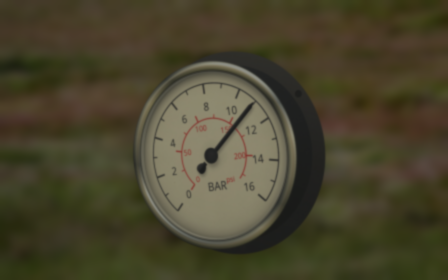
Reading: **11** bar
